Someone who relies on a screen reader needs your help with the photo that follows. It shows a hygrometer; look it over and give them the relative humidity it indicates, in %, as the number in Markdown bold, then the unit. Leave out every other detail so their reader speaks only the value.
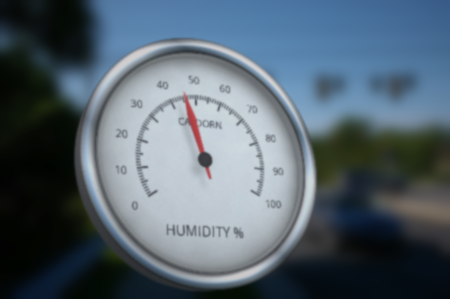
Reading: **45** %
